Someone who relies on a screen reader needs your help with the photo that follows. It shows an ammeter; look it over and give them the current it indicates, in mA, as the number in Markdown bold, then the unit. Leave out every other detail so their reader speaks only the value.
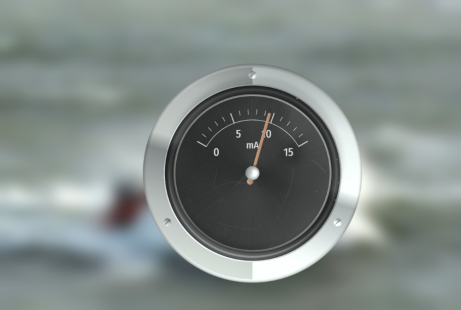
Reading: **9.5** mA
